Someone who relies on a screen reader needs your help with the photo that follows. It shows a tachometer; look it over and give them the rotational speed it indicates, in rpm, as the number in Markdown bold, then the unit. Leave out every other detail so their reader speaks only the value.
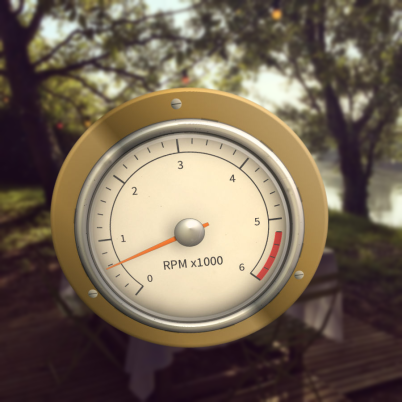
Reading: **600** rpm
